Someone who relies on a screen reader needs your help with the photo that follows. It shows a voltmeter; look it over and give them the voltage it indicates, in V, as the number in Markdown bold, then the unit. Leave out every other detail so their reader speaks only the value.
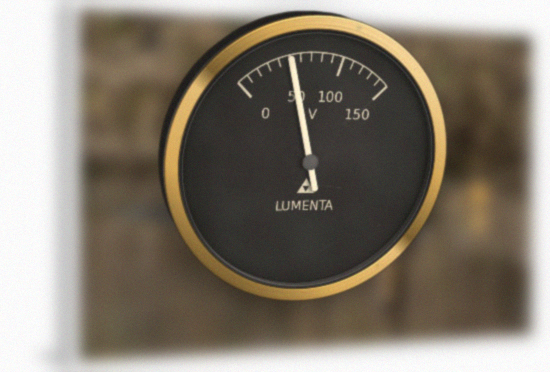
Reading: **50** V
